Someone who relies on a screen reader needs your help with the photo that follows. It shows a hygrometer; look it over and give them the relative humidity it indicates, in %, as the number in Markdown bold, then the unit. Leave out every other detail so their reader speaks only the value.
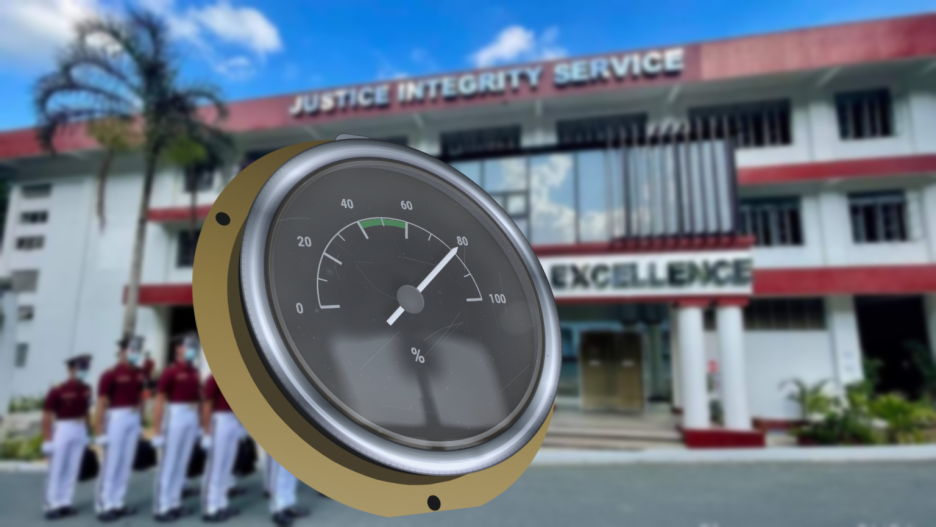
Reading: **80** %
